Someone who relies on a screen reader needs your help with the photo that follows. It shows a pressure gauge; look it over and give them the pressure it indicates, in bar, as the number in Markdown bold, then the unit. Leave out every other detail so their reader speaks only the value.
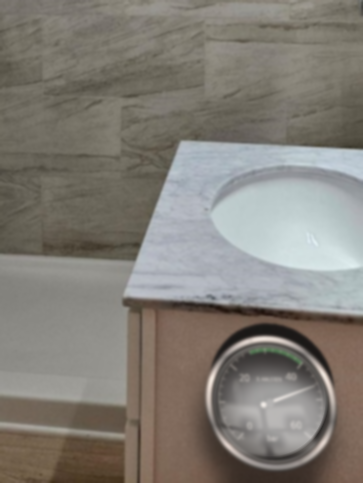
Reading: **46** bar
